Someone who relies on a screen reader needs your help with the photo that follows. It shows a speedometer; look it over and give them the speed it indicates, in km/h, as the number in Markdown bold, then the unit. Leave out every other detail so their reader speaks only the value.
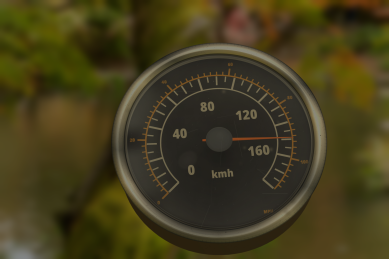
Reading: **150** km/h
